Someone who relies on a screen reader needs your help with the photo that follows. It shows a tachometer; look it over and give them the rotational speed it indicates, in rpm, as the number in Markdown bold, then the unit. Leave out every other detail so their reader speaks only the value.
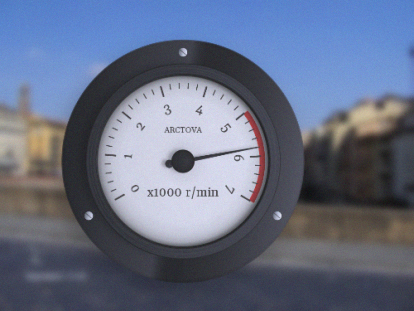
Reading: **5800** rpm
